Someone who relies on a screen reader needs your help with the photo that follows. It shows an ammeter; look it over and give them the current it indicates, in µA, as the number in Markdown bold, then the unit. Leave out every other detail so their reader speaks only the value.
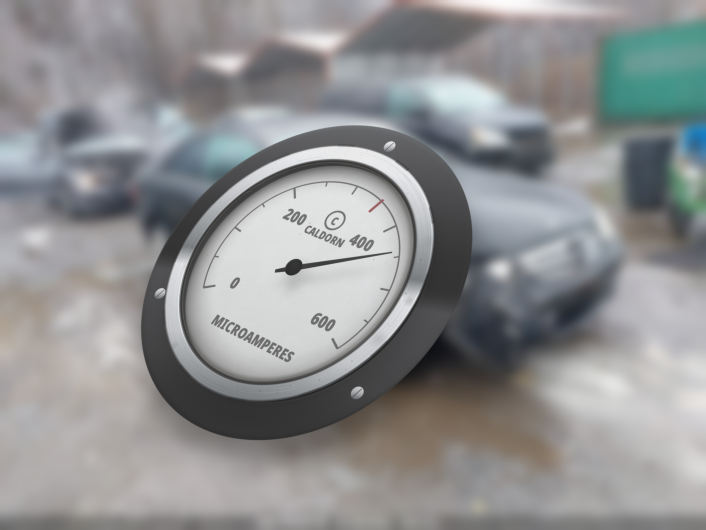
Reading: **450** µA
